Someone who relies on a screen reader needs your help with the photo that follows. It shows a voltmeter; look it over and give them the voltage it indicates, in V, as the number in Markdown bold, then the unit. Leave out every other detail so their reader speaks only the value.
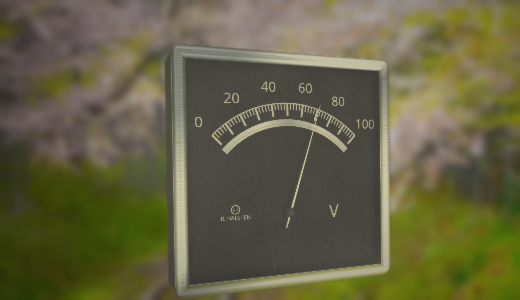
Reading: **70** V
